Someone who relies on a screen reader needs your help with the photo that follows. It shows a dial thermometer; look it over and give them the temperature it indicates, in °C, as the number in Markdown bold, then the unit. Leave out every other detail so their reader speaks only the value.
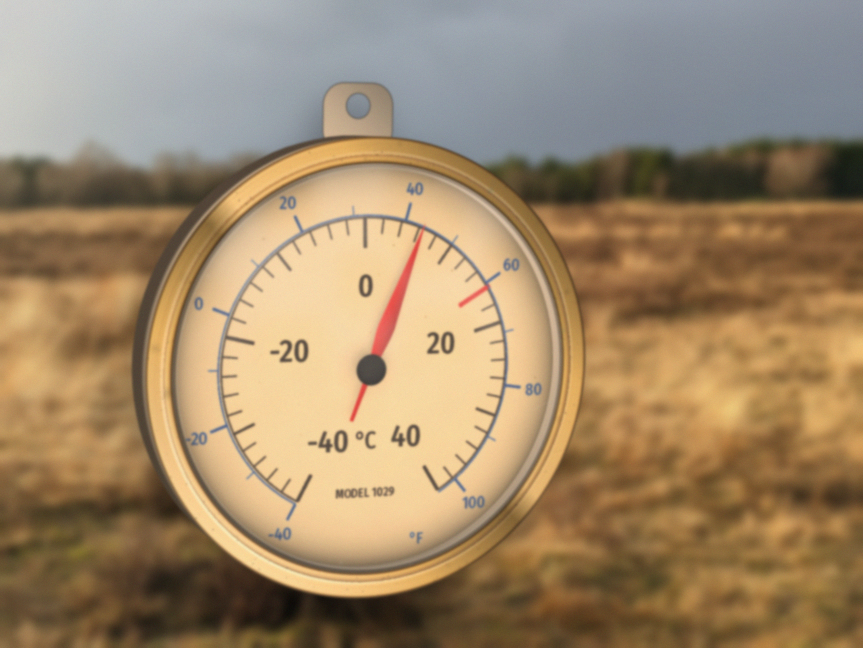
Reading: **6** °C
